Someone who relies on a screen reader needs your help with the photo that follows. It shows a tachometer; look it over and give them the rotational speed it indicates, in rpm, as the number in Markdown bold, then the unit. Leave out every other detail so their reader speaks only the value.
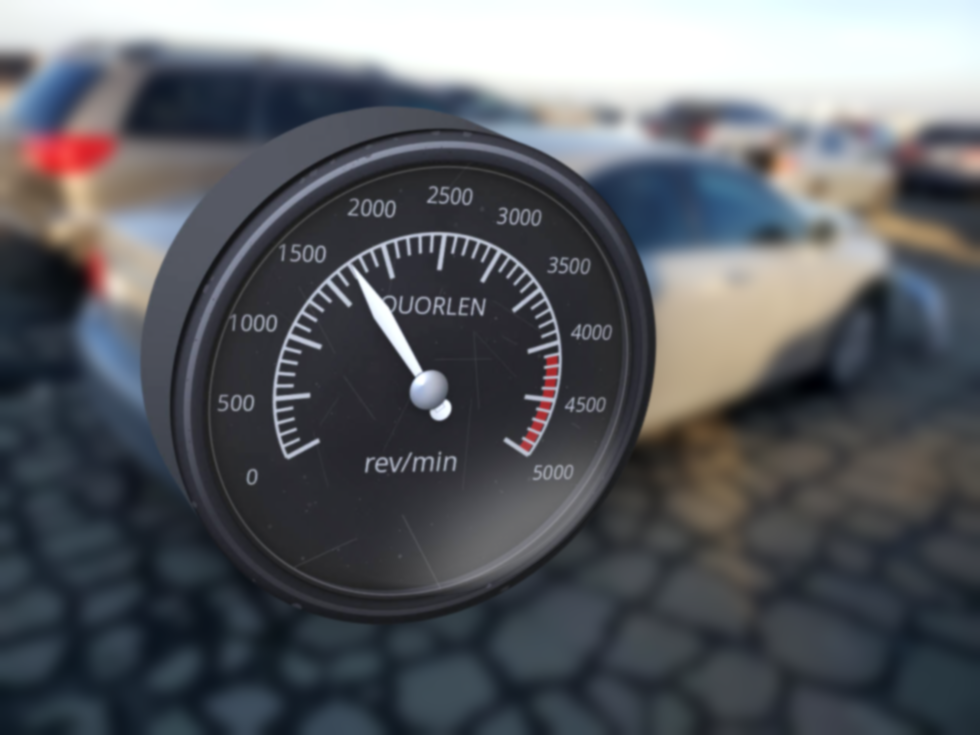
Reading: **1700** rpm
